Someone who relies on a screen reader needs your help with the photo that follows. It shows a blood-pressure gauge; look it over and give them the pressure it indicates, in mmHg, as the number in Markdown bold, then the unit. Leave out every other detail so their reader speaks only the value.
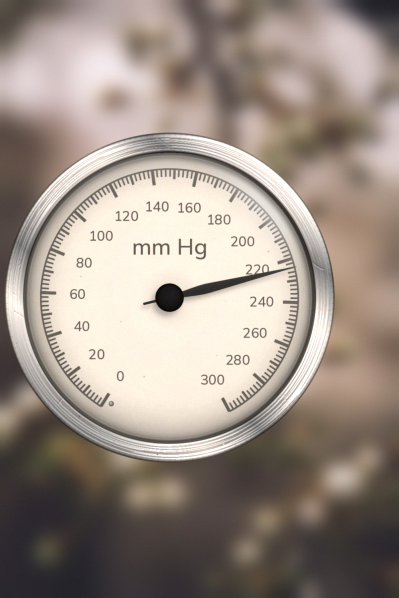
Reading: **224** mmHg
